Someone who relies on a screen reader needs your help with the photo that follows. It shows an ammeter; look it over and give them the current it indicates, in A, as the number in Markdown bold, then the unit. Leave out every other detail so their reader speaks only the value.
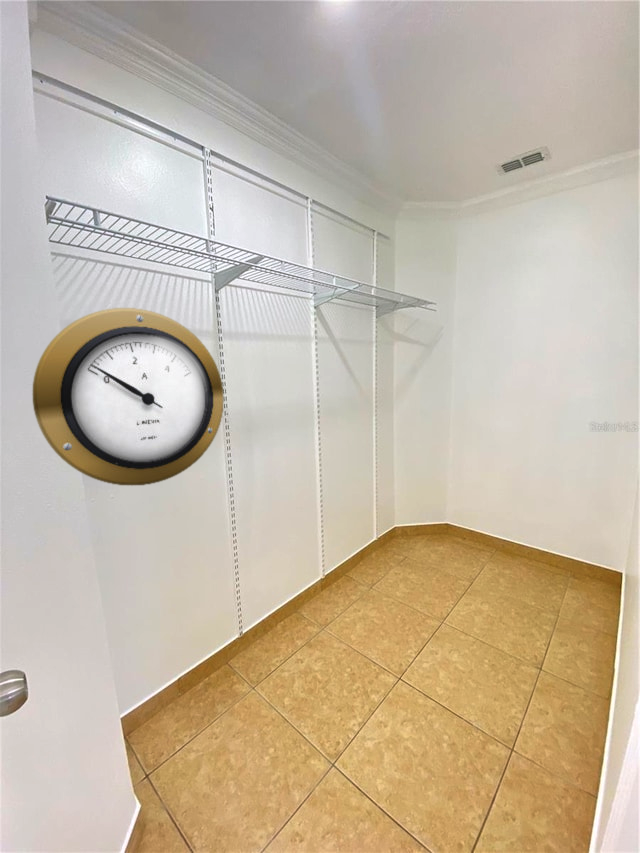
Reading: **0.2** A
